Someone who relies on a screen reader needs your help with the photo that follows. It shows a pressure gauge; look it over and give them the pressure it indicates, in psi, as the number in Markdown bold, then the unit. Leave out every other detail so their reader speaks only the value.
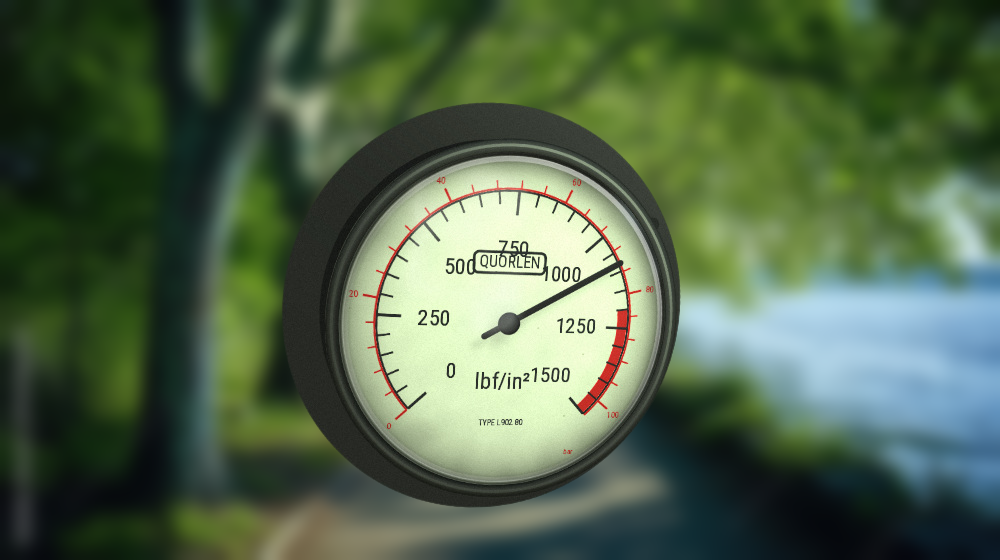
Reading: **1075** psi
